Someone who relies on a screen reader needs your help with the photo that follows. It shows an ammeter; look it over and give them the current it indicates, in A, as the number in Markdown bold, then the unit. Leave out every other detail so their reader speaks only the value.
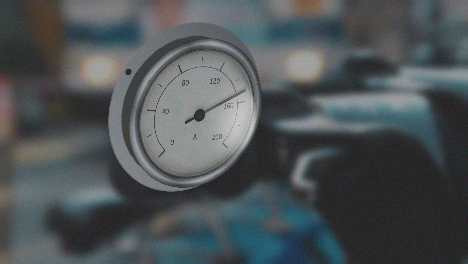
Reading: **150** A
